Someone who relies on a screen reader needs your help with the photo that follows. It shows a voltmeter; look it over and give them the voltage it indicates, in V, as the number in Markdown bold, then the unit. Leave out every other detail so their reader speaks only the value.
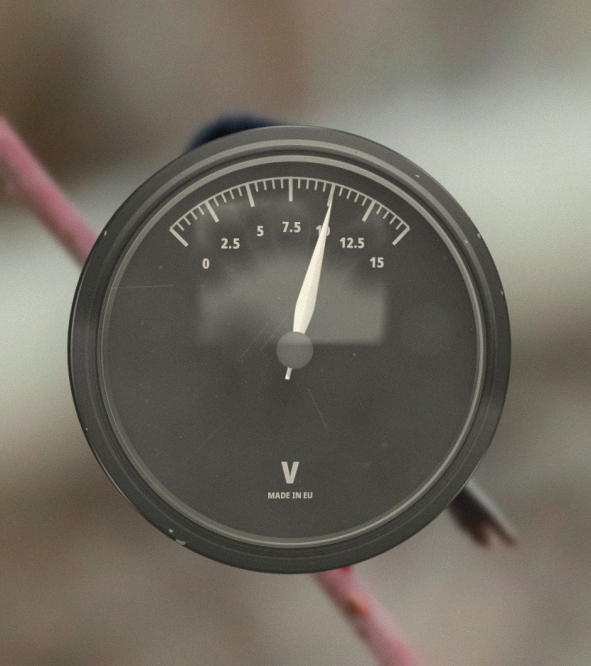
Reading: **10** V
